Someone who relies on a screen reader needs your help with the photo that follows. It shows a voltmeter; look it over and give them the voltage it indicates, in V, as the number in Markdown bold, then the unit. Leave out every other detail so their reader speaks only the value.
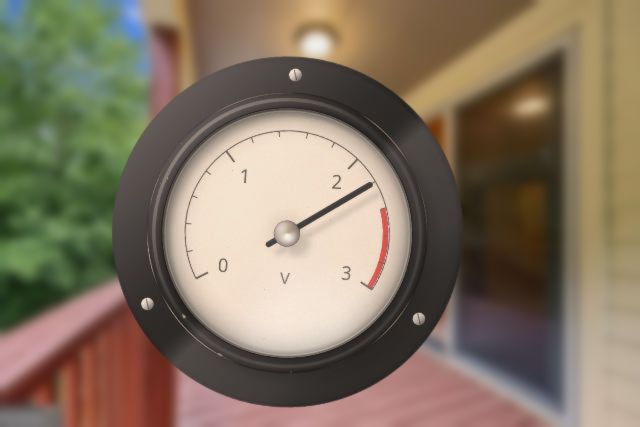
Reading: **2.2** V
